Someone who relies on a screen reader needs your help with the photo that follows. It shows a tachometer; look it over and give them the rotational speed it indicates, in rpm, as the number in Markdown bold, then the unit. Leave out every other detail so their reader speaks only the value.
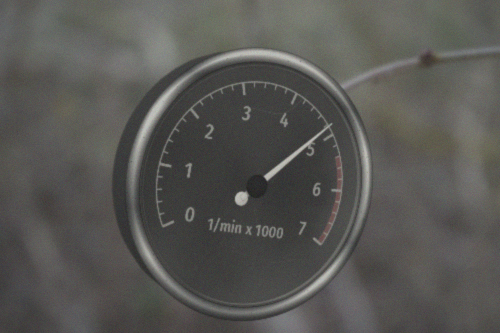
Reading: **4800** rpm
